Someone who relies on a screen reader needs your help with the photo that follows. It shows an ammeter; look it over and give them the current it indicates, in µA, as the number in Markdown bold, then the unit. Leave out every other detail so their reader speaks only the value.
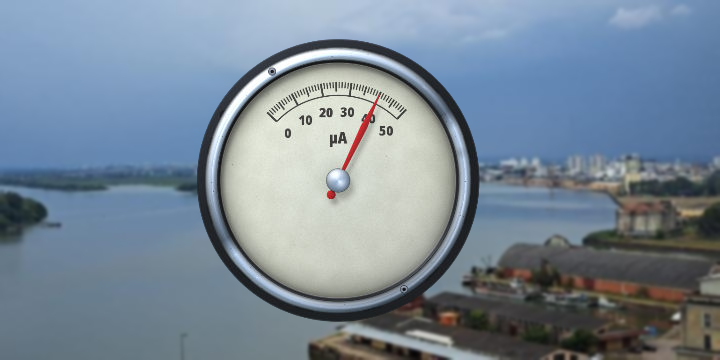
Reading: **40** µA
